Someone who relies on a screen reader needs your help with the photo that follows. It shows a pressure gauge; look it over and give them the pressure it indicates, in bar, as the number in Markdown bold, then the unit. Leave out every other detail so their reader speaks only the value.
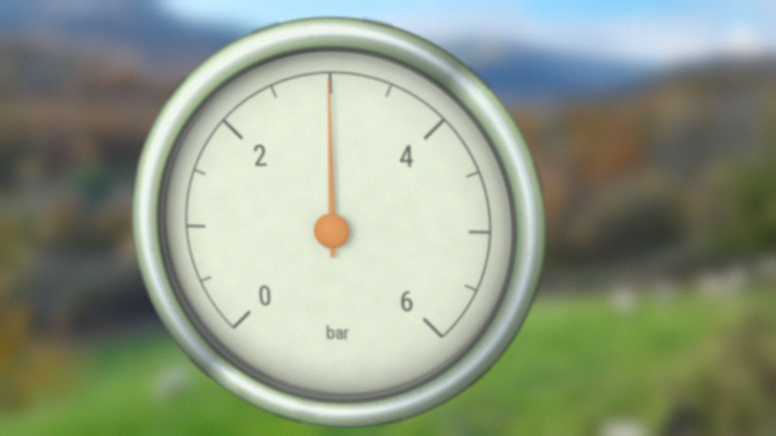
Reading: **3** bar
